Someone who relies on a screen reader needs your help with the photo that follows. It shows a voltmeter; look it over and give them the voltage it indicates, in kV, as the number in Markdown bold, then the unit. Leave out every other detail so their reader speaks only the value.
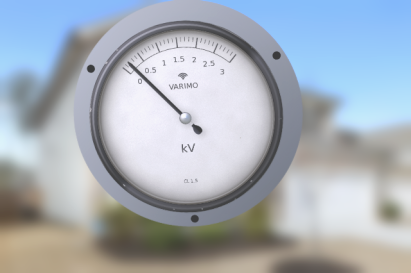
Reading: **0.2** kV
